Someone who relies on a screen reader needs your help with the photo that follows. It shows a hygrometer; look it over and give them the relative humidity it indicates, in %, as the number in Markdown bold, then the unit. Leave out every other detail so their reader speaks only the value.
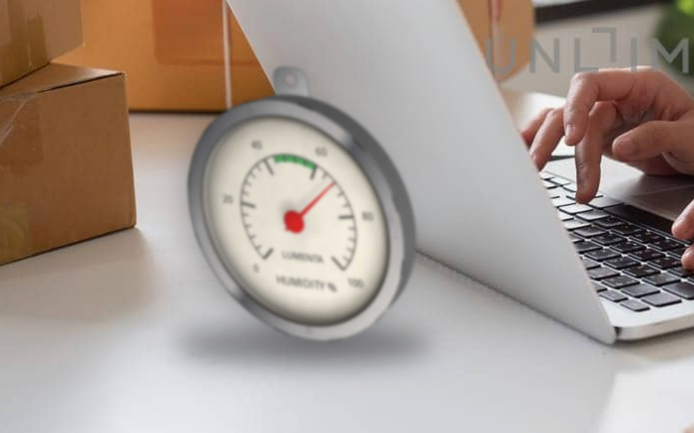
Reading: **68** %
